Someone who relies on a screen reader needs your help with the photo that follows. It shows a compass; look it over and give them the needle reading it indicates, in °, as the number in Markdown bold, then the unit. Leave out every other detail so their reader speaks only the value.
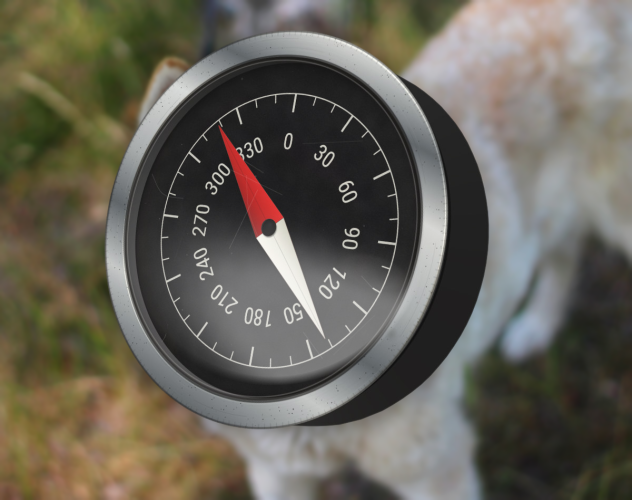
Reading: **320** °
